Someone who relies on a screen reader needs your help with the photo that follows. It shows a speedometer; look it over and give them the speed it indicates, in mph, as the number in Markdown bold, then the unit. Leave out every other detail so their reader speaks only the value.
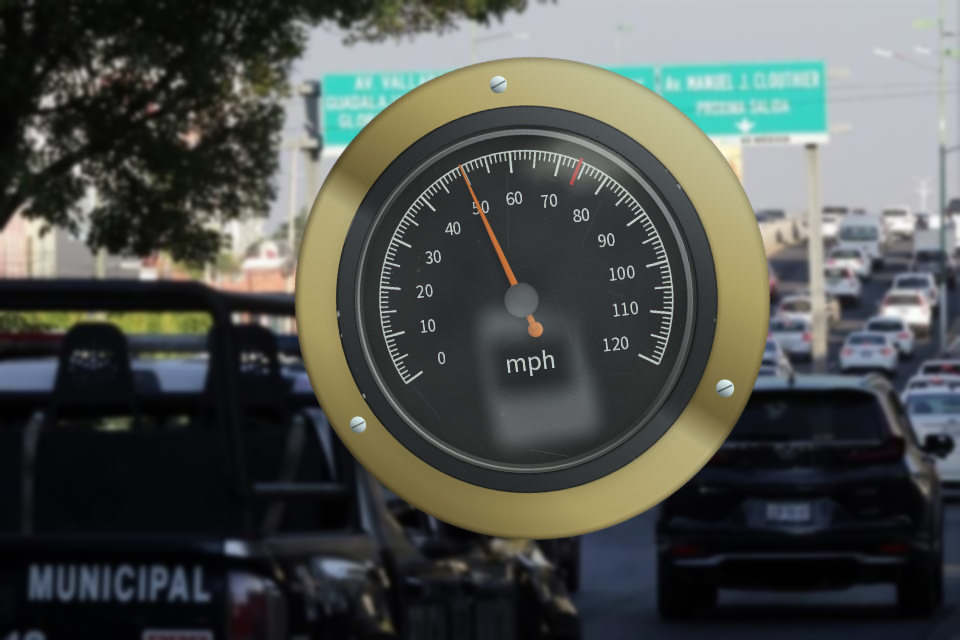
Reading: **50** mph
